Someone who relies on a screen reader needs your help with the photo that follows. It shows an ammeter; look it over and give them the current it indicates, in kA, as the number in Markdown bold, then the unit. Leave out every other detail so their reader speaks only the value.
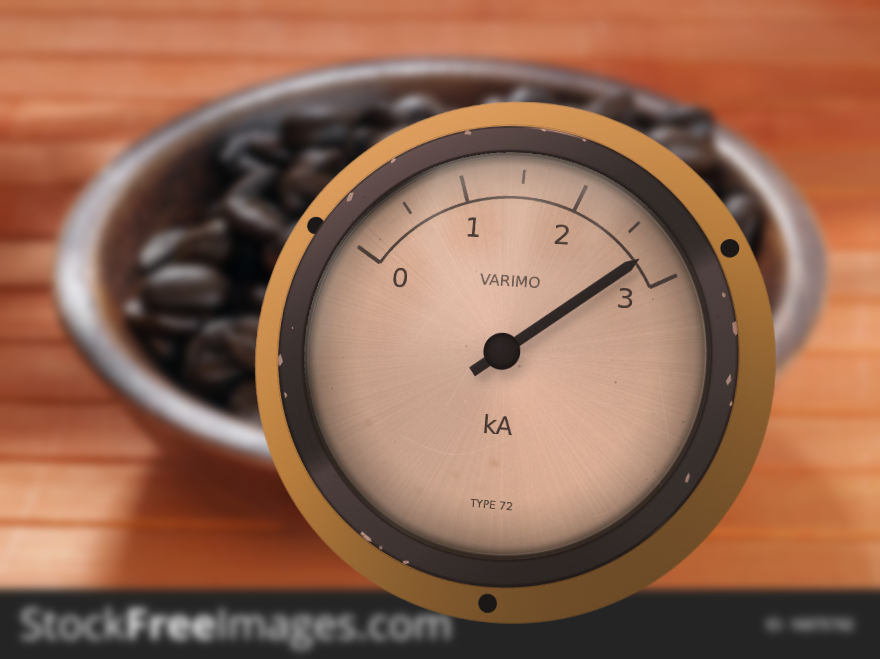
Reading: **2.75** kA
